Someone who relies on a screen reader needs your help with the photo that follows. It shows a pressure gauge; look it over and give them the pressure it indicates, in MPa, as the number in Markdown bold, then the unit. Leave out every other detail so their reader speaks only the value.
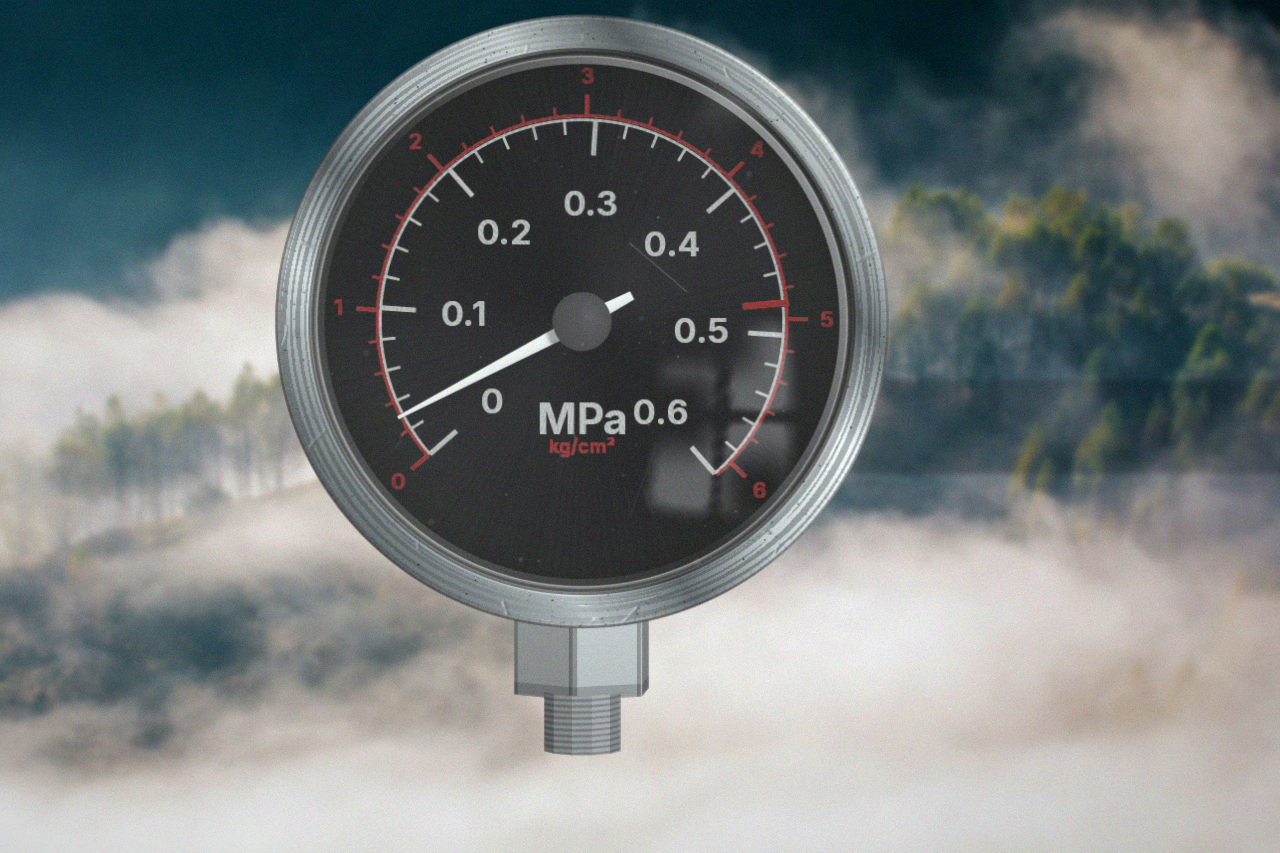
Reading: **0.03** MPa
